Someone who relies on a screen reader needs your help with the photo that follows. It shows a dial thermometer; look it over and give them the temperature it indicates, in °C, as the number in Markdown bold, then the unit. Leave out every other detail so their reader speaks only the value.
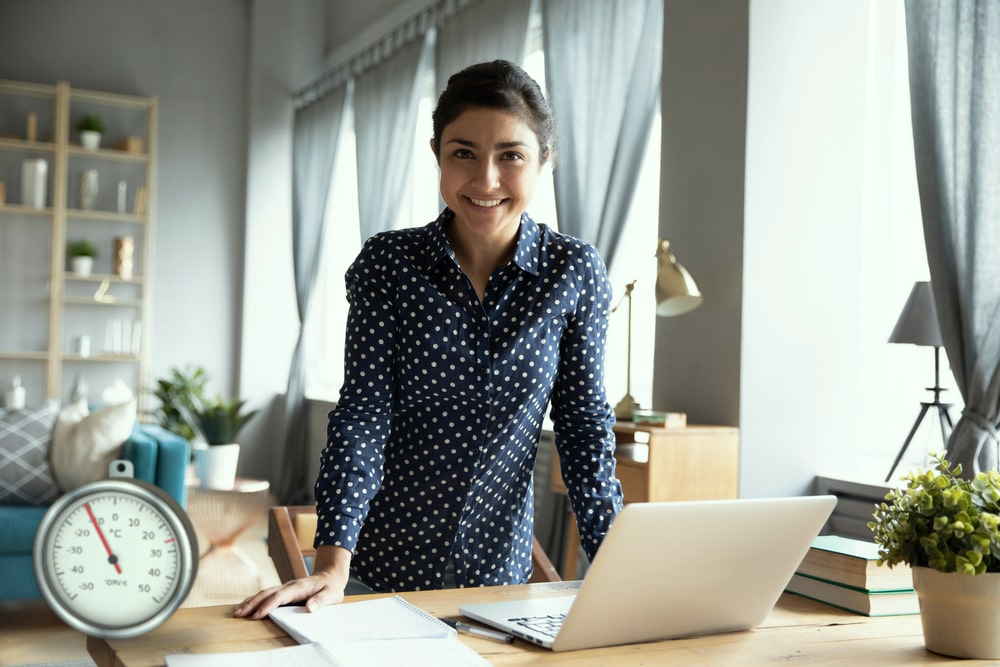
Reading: **-10** °C
